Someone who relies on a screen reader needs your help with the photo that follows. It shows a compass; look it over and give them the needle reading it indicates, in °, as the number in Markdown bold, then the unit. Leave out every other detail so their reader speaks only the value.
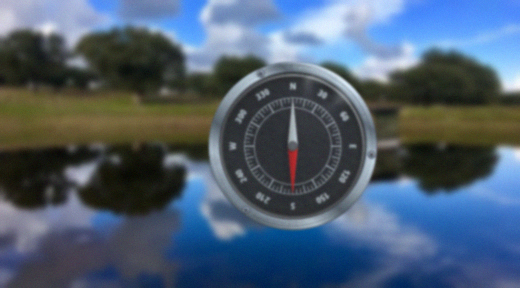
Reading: **180** °
